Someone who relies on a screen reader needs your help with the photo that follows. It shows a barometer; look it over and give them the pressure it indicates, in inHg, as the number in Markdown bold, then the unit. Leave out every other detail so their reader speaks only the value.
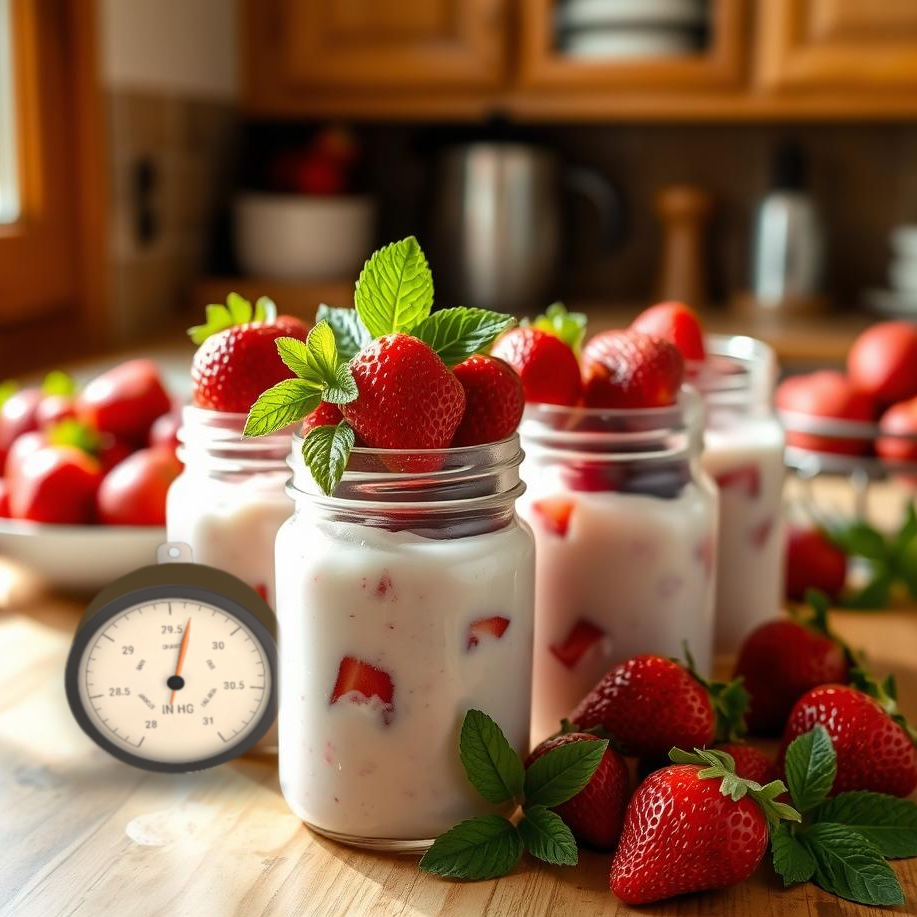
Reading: **29.65** inHg
